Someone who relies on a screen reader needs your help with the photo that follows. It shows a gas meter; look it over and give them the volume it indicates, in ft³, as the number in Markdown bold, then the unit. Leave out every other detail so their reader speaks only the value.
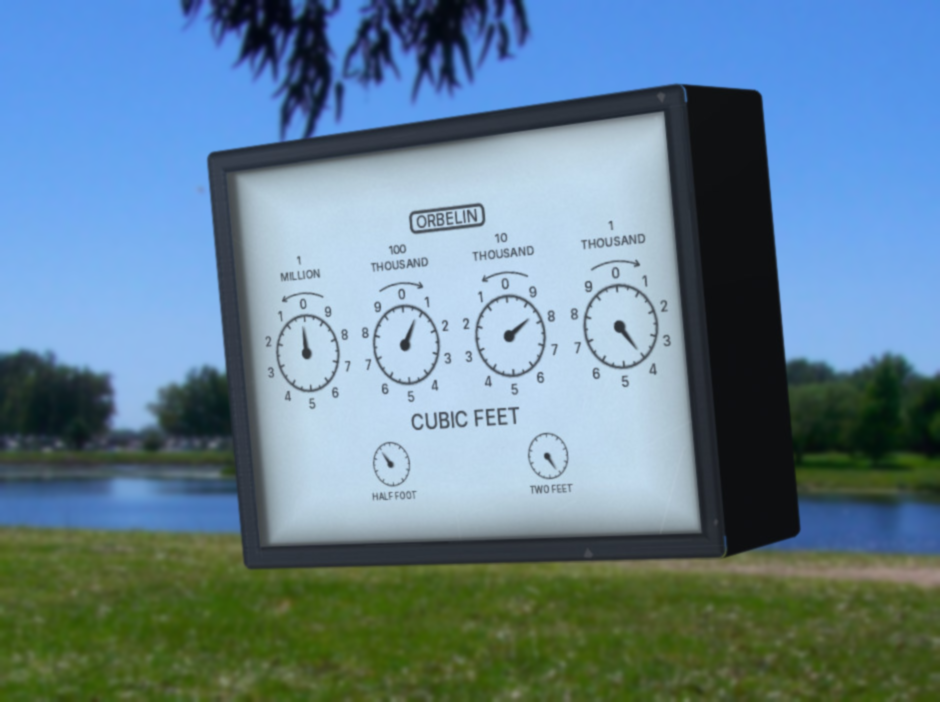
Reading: **8400** ft³
